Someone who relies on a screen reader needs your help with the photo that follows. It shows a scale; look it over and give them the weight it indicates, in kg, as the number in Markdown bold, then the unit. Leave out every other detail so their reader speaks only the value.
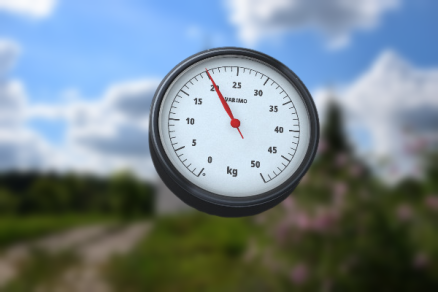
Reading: **20** kg
